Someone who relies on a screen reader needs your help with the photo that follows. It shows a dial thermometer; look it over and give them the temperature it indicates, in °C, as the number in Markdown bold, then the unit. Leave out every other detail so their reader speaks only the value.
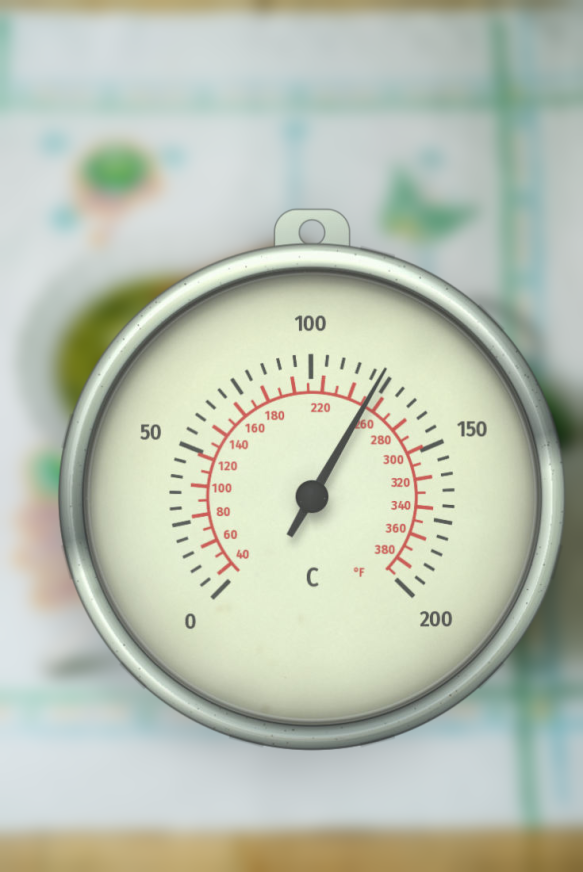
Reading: **122.5** °C
